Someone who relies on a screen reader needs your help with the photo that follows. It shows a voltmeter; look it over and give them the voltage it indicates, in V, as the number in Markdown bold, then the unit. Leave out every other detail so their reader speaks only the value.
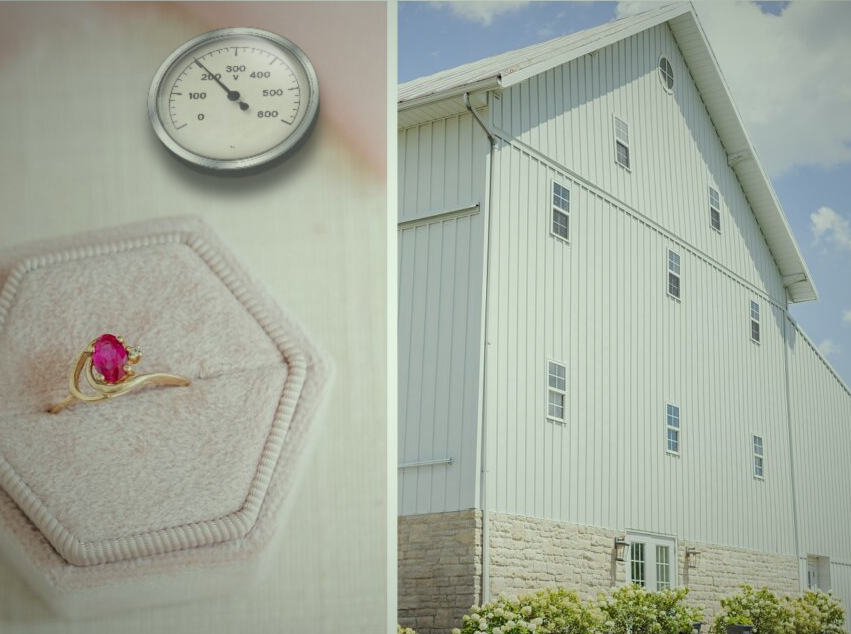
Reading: **200** V
